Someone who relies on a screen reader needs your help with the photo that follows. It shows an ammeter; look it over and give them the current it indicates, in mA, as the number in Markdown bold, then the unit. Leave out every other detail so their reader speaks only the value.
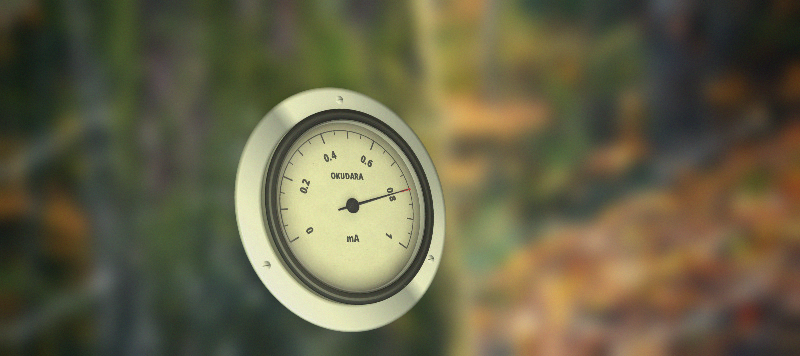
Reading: **0.8** mA
